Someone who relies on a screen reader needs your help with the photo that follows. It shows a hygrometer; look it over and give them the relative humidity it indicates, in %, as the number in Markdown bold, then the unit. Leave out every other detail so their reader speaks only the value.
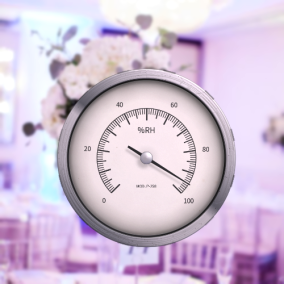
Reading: **95** %
